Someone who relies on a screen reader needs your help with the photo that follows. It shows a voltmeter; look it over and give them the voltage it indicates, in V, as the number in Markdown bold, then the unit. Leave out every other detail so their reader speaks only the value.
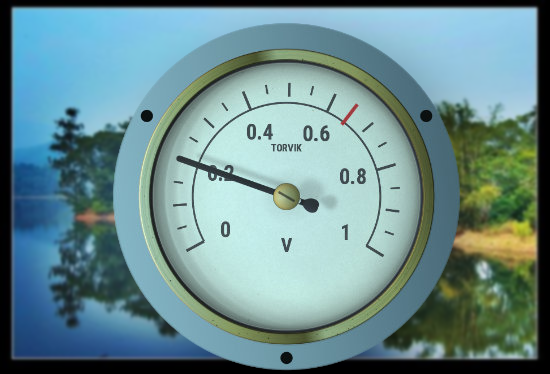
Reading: **0.2** V
